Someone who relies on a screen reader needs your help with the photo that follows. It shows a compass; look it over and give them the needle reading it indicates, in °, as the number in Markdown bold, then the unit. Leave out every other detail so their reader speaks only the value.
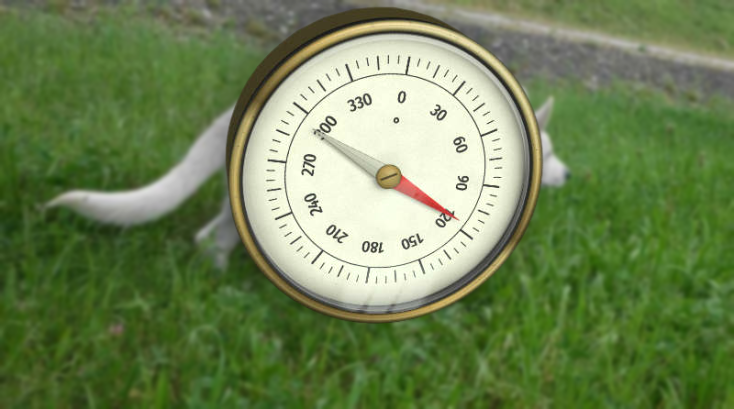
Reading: **115** °
